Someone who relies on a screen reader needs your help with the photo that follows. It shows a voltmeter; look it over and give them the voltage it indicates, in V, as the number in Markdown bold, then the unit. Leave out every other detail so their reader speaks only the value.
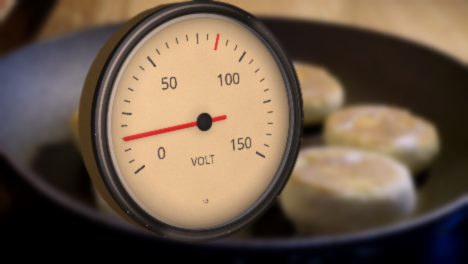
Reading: **15** V
